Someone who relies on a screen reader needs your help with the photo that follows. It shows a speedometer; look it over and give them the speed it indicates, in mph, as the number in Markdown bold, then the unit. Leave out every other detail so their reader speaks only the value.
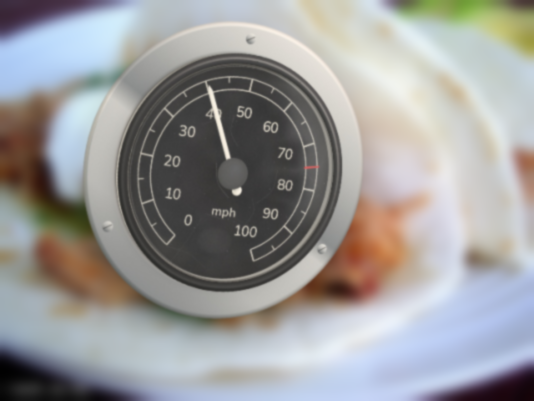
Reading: **40** mph
